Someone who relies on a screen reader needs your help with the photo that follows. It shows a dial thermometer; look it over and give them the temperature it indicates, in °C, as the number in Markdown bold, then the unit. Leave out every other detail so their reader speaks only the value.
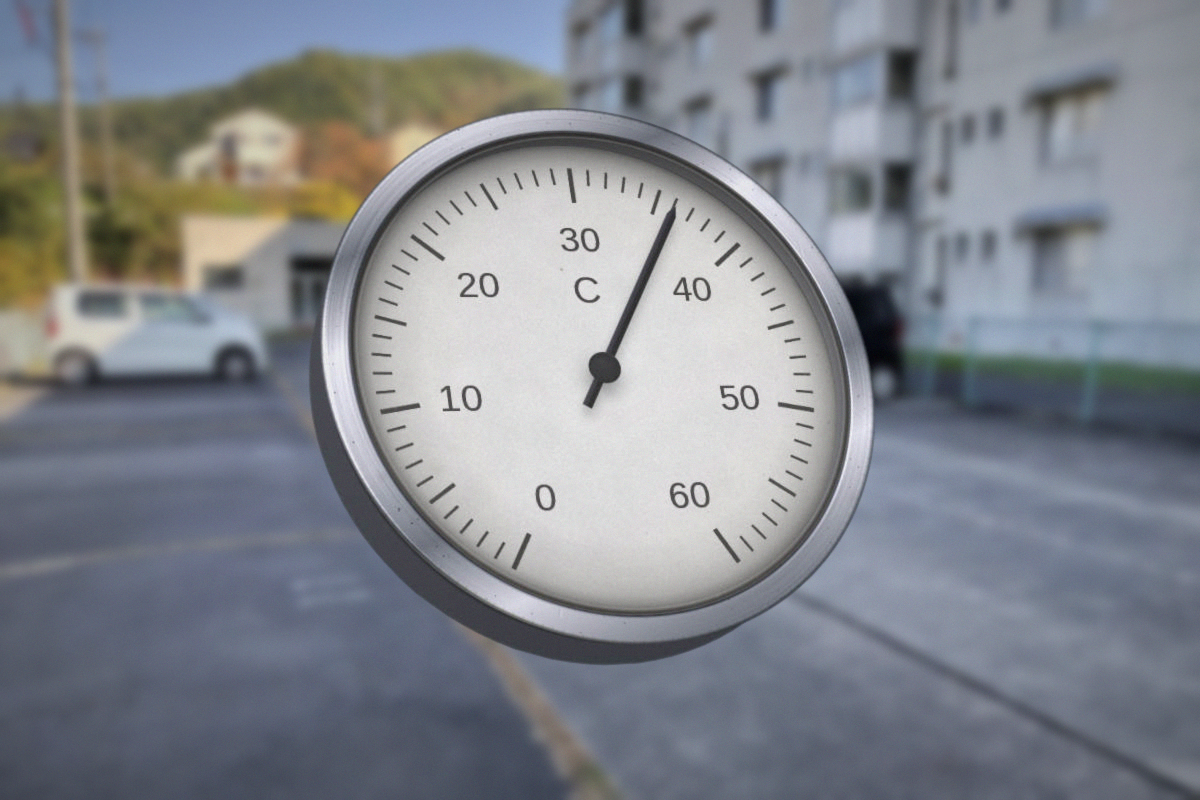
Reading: **36** °C
